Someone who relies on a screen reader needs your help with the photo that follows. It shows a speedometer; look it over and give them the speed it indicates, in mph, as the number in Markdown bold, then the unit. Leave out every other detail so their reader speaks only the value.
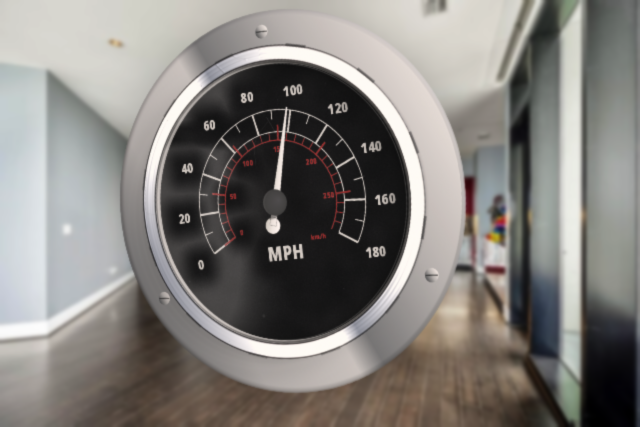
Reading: **100** mph
